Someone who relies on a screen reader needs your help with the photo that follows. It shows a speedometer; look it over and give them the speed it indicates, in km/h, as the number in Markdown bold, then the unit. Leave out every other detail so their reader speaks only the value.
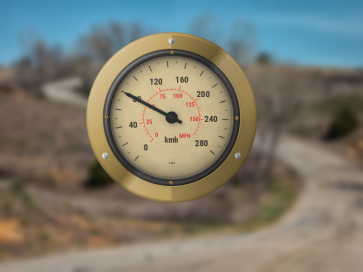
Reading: **80** km/h
